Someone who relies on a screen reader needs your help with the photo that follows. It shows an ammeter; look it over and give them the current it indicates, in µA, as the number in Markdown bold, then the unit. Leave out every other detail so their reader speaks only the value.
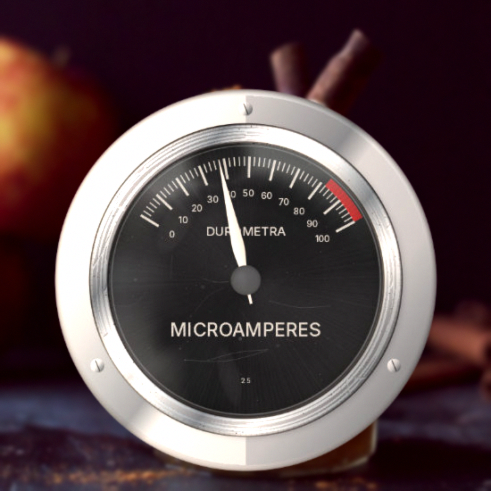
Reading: **38** µA
